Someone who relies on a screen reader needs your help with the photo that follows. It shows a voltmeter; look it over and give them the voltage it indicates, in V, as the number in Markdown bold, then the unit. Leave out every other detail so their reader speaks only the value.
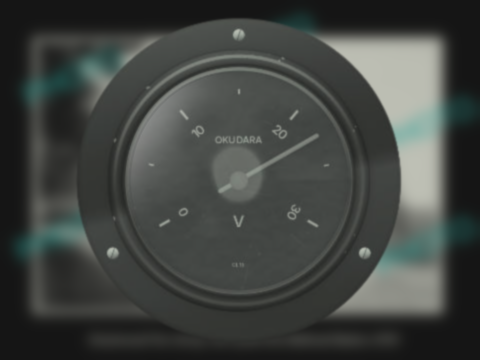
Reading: **22.5** V
